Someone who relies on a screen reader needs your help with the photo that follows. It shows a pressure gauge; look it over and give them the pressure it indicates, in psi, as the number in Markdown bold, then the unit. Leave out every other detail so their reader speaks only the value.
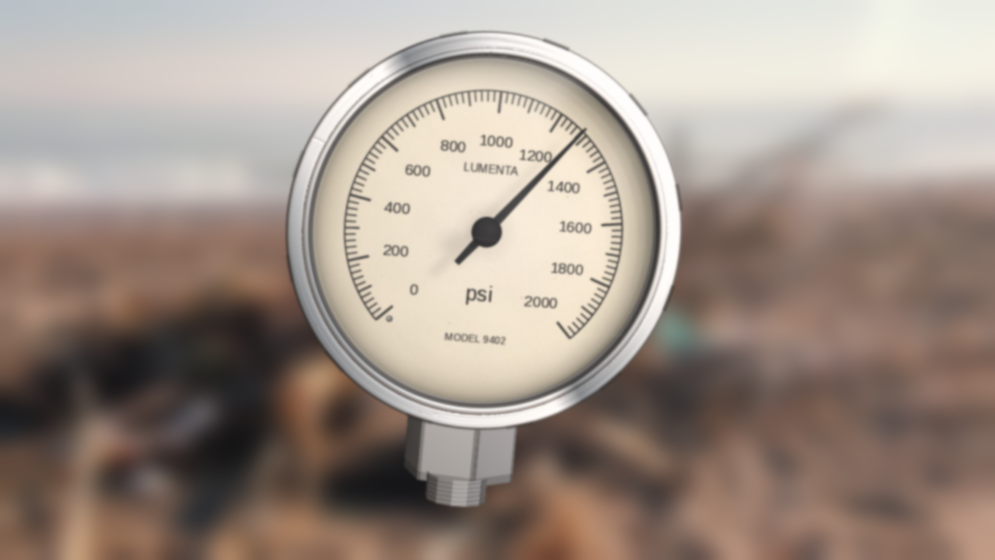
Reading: **1280** psi
